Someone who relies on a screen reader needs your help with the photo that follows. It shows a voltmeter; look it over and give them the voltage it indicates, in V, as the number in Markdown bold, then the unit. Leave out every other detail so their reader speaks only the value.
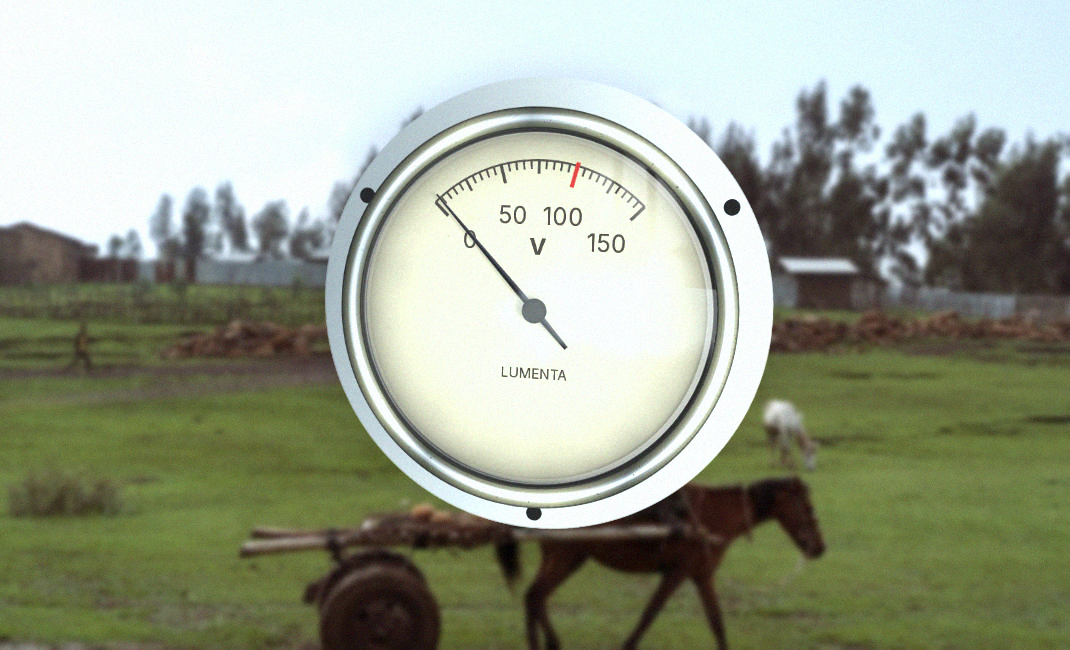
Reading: **5** V
